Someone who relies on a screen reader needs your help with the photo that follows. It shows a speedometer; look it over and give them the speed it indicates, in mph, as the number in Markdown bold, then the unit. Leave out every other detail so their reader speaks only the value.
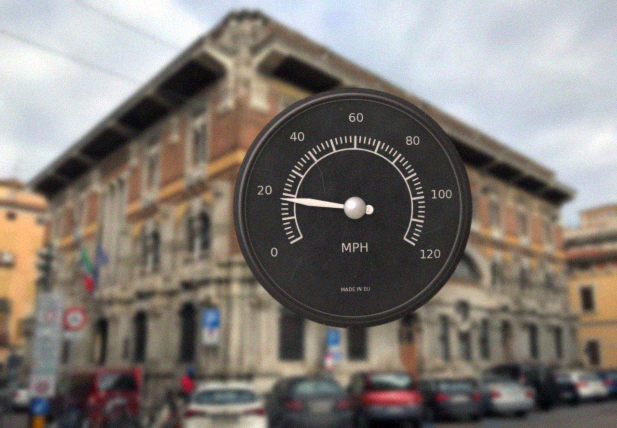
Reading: **18** mph
